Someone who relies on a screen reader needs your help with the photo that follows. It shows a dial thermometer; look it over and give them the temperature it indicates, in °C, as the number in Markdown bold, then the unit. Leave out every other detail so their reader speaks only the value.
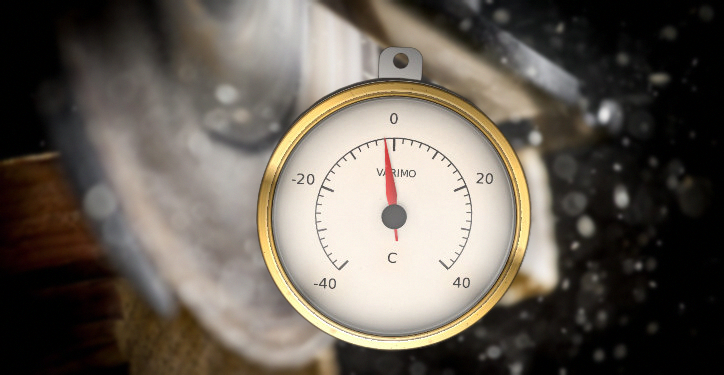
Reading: **-2** °C
